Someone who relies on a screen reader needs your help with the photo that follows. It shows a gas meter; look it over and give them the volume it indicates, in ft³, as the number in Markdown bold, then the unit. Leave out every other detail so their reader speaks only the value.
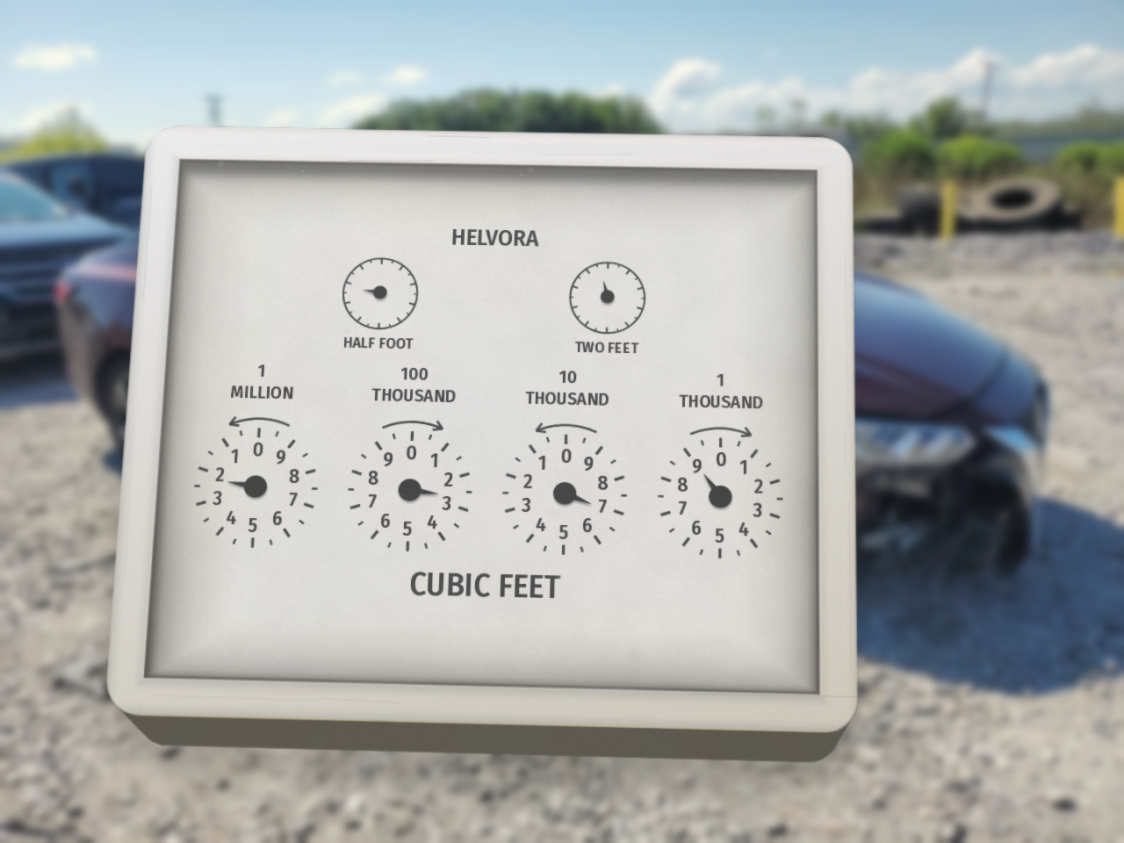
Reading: **226900** ft³
